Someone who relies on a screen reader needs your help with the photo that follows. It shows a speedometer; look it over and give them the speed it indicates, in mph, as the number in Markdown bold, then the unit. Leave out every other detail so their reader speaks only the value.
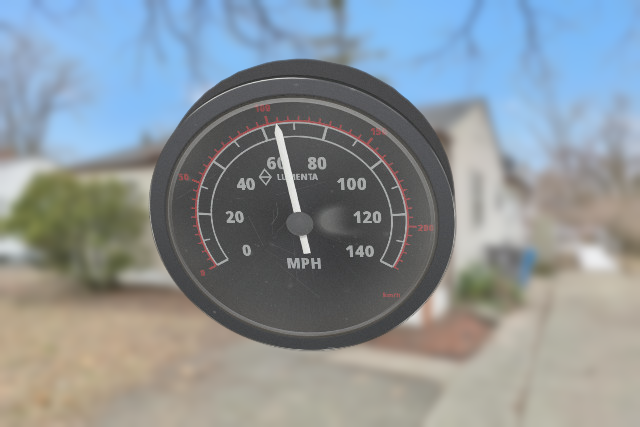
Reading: **65** mph
